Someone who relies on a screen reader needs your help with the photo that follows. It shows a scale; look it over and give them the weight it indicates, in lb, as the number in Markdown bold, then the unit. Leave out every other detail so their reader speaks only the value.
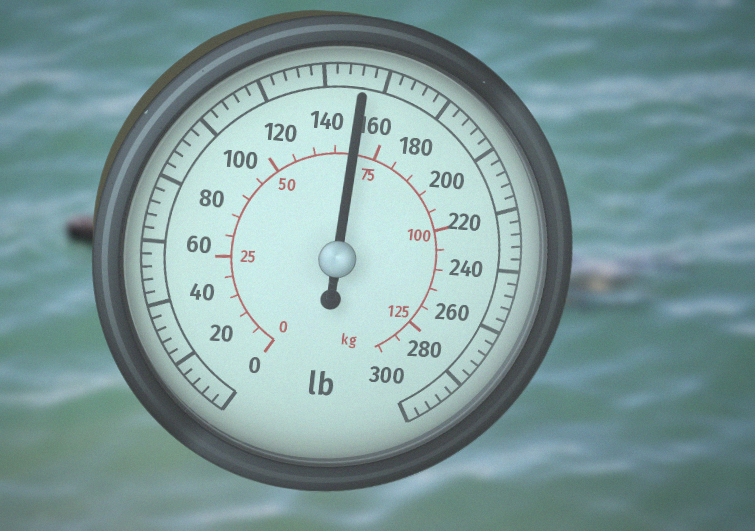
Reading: **152** lb
